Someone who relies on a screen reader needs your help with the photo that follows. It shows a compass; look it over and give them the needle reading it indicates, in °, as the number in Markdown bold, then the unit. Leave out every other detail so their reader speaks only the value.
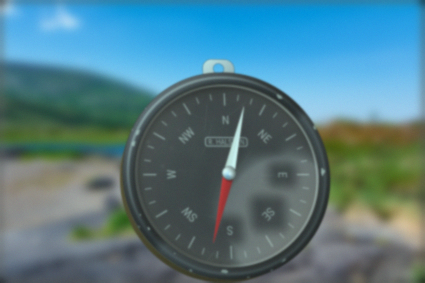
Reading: **195** °
